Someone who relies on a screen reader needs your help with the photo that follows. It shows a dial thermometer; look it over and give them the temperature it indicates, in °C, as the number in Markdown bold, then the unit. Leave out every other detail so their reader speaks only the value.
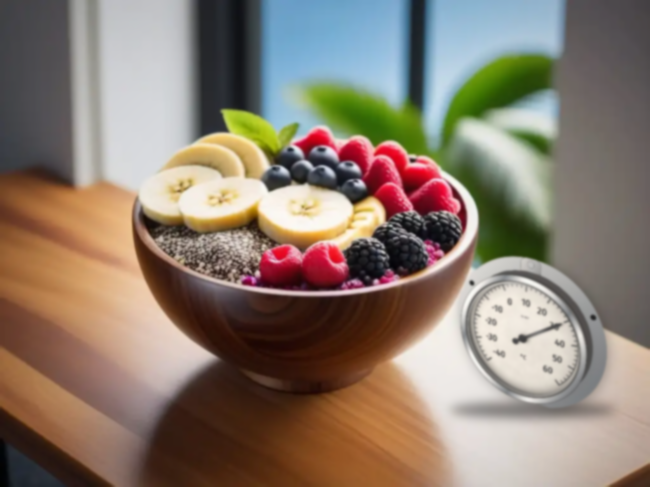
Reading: **30** °C
